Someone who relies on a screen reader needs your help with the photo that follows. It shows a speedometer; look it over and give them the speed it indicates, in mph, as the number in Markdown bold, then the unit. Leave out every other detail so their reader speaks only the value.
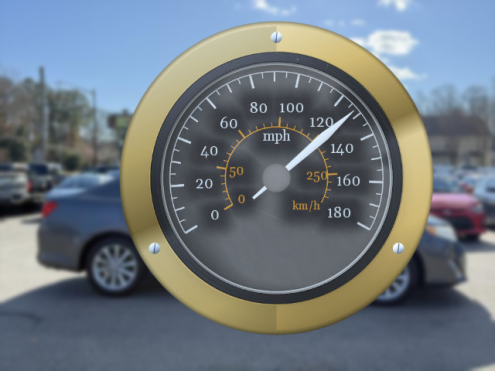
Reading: **127.5** mph
